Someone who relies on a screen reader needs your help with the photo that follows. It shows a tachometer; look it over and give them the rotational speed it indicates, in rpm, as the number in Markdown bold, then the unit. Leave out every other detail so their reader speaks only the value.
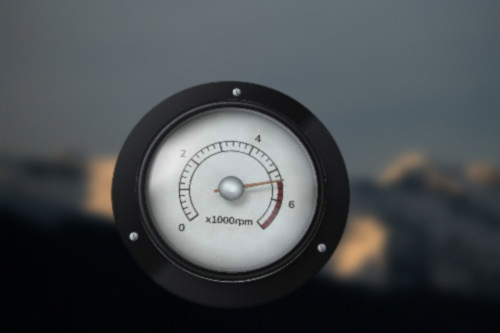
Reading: **5400** rpm
